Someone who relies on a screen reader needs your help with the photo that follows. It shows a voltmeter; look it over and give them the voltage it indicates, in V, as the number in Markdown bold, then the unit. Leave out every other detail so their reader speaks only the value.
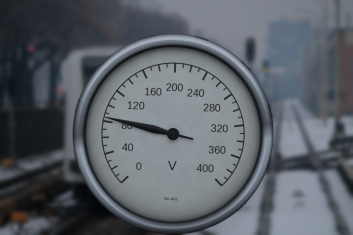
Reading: **85** V
